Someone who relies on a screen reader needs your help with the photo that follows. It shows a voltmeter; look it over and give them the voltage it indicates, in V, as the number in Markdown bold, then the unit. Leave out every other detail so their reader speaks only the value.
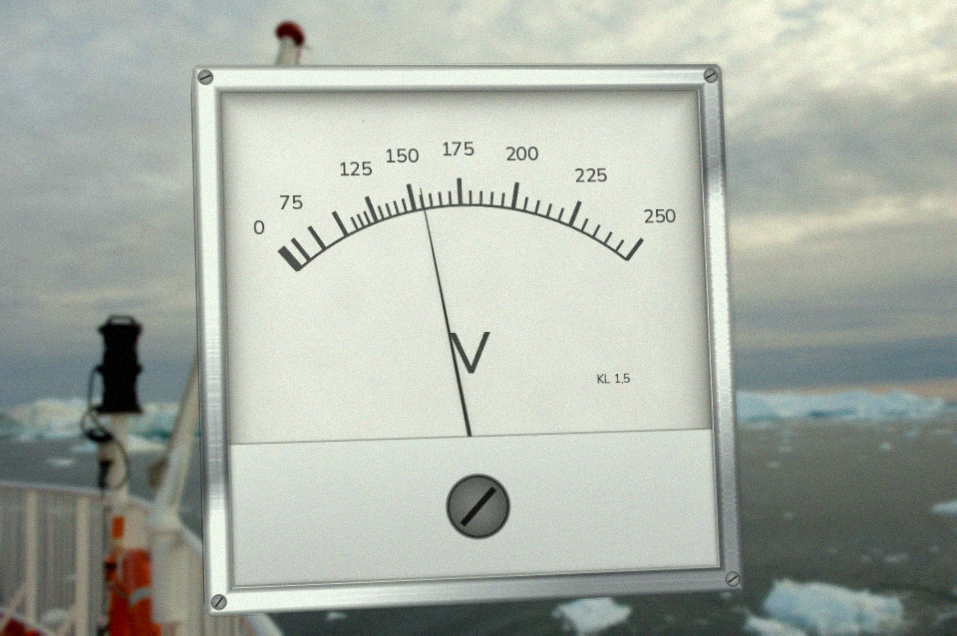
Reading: **155** V
